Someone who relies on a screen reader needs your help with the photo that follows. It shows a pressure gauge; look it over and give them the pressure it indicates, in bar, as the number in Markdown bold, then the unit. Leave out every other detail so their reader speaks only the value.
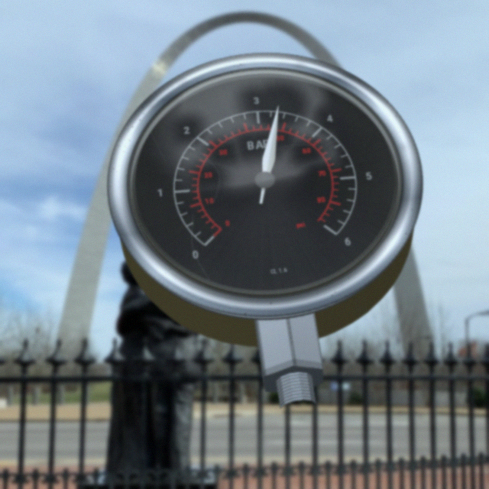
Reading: **3.3** bar
